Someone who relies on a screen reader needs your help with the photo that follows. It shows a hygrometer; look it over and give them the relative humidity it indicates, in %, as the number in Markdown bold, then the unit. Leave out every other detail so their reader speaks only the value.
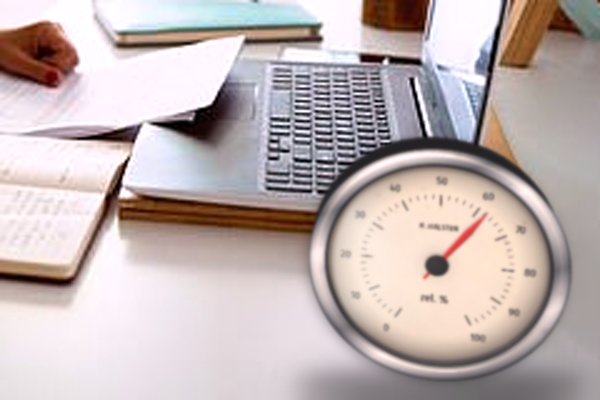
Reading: **62** %
